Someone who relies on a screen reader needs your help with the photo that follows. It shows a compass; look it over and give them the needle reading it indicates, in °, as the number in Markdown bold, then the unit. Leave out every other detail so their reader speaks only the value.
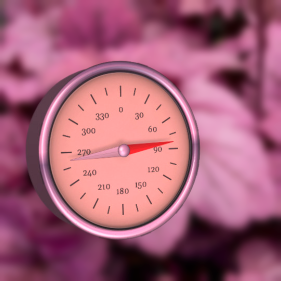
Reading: **82.5** °
